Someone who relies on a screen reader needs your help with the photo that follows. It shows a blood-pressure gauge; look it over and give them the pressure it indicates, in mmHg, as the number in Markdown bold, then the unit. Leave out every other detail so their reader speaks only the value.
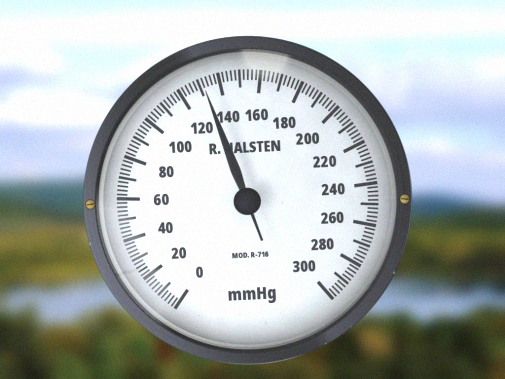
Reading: **132** mmHg
